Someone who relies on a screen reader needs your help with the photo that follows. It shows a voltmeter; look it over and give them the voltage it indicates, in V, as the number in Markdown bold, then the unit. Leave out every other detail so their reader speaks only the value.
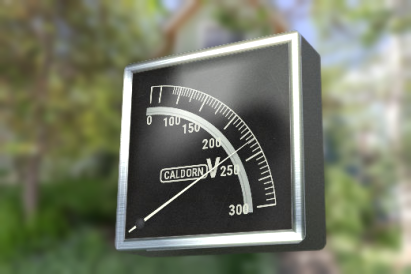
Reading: **235** V
